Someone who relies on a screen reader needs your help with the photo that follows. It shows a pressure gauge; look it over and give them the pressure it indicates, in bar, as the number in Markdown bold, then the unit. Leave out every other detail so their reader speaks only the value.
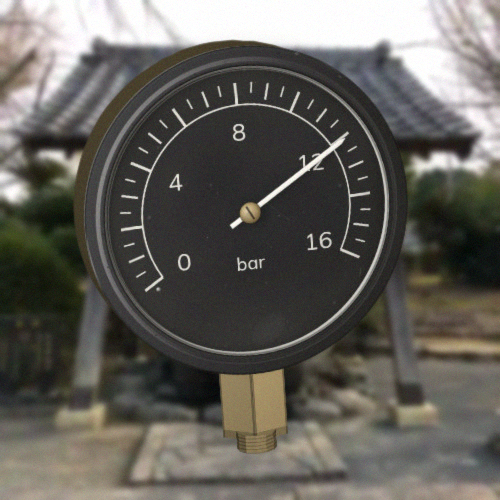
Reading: **12** bar
